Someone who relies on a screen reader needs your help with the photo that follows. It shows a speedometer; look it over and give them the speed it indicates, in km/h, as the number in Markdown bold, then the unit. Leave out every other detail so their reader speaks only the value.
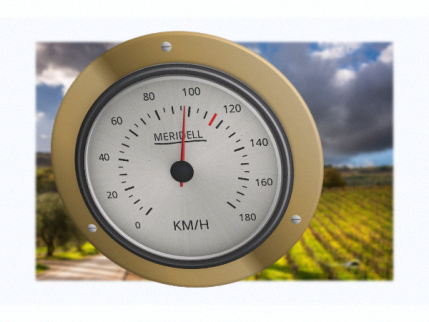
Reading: **97.5** km/h
